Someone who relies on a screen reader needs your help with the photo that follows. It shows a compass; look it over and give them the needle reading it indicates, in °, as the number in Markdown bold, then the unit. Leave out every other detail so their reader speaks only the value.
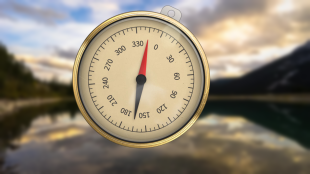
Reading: **345** °
